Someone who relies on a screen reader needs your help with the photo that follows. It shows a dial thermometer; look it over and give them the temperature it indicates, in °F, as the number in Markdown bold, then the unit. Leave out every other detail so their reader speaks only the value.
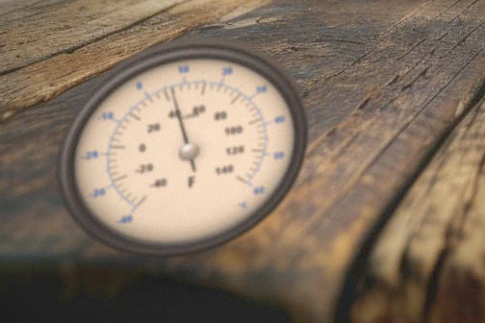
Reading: **44** °F
